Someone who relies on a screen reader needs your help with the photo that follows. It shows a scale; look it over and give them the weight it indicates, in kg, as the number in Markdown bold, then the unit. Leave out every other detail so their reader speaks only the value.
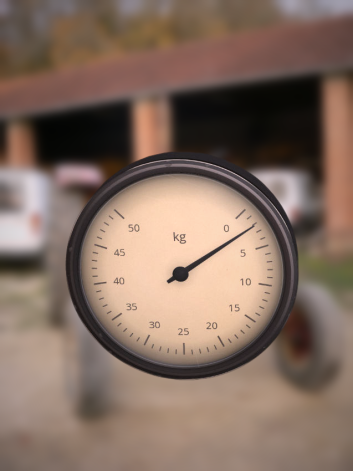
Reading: **2** kg
